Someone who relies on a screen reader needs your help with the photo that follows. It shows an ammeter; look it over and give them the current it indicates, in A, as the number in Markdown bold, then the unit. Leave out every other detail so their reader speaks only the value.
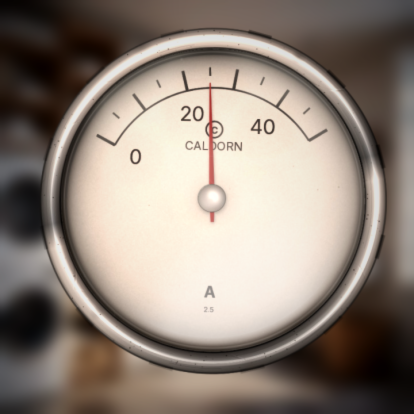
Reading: **25** A
